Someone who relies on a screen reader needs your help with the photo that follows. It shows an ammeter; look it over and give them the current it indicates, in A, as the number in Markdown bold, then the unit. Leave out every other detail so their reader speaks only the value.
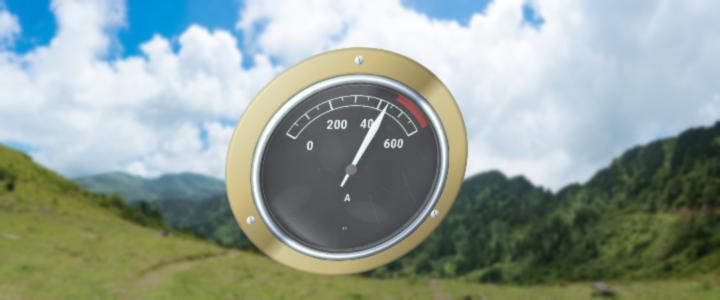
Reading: **425** A
